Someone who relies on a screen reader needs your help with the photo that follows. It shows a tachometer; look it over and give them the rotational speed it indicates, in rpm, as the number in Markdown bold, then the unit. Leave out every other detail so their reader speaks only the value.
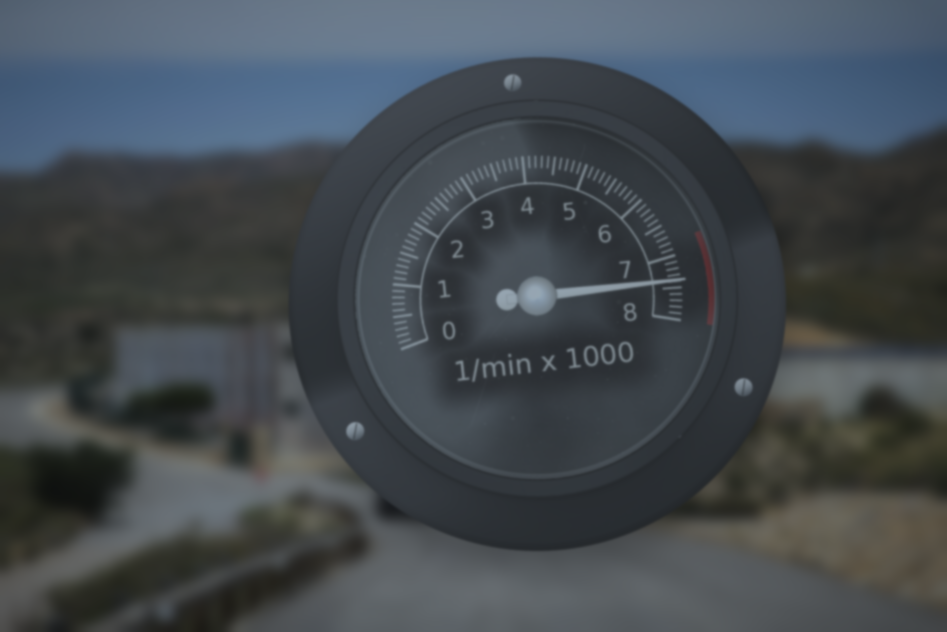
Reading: **7400** rpm
